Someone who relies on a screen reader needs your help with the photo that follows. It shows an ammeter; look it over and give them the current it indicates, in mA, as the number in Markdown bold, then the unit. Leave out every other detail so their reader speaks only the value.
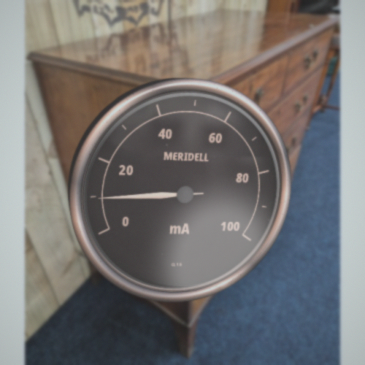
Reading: **10** mA
